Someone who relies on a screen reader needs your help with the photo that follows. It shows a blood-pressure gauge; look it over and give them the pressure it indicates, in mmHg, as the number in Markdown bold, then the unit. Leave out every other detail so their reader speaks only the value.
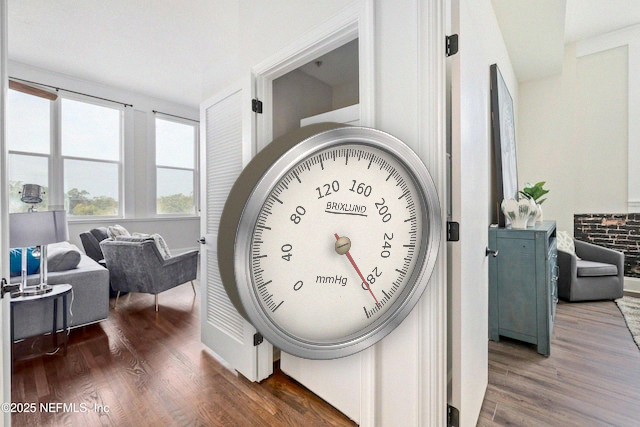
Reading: **290** mmHg
